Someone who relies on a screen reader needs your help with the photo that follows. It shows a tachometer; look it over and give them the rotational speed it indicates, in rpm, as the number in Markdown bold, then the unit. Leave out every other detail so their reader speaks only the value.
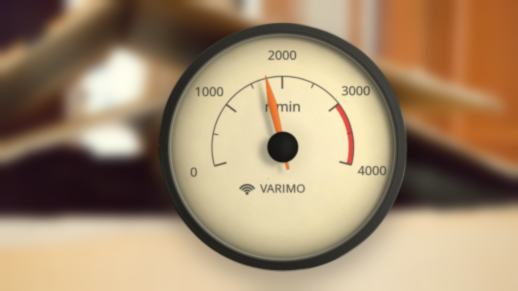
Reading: **1750** rpm
